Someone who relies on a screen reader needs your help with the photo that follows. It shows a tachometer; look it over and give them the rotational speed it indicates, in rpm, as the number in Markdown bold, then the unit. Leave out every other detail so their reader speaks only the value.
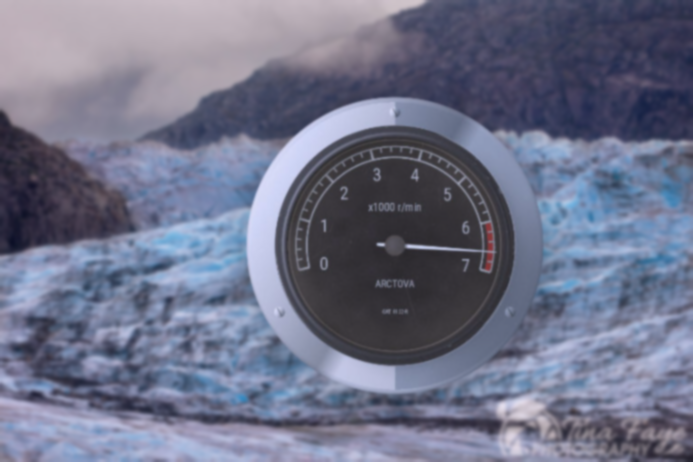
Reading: **6600** rpm
